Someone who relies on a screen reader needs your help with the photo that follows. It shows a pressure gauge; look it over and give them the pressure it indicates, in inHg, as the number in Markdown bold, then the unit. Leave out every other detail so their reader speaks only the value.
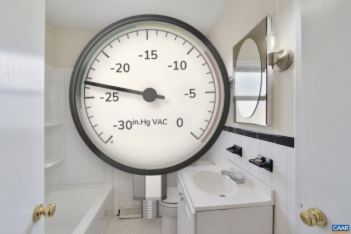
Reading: **-23.5** inHg
